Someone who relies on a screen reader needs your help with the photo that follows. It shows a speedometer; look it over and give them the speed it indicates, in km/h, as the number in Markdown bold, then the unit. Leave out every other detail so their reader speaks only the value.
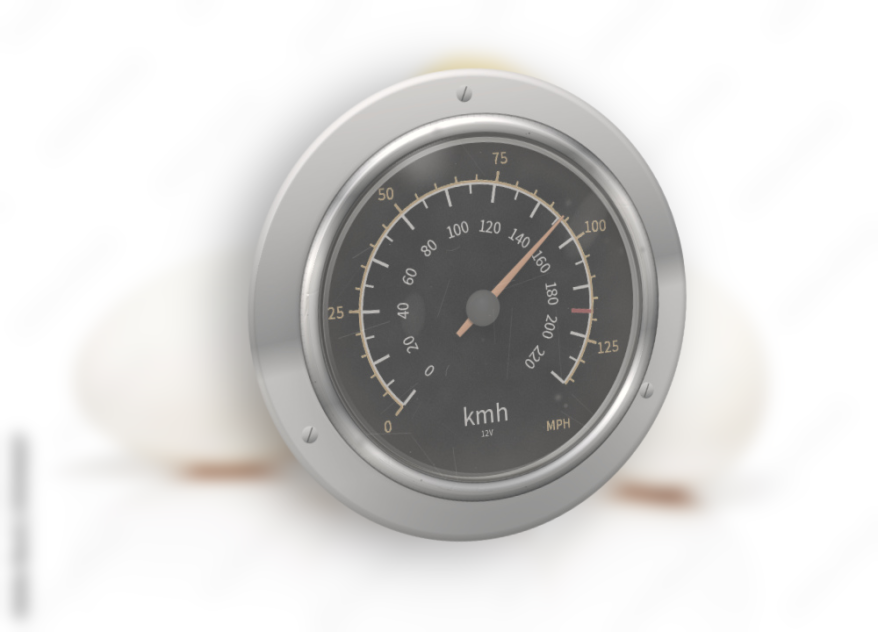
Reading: **150** km/h
